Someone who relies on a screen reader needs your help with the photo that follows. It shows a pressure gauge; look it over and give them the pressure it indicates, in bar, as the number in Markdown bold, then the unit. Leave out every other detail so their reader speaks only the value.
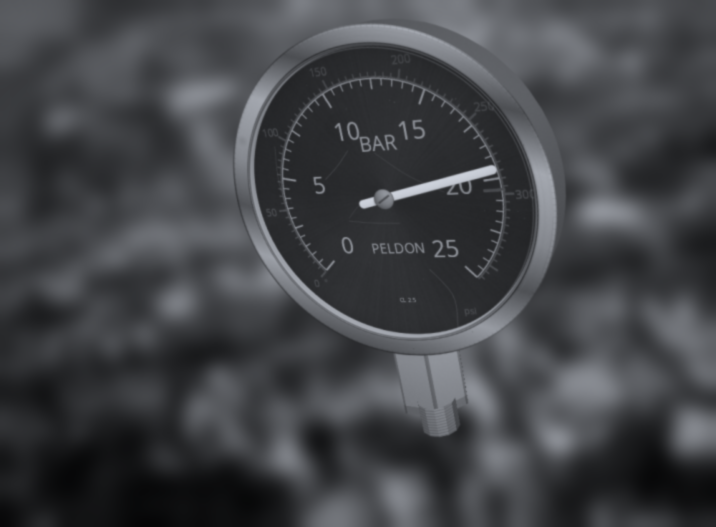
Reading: **19.5** bar
